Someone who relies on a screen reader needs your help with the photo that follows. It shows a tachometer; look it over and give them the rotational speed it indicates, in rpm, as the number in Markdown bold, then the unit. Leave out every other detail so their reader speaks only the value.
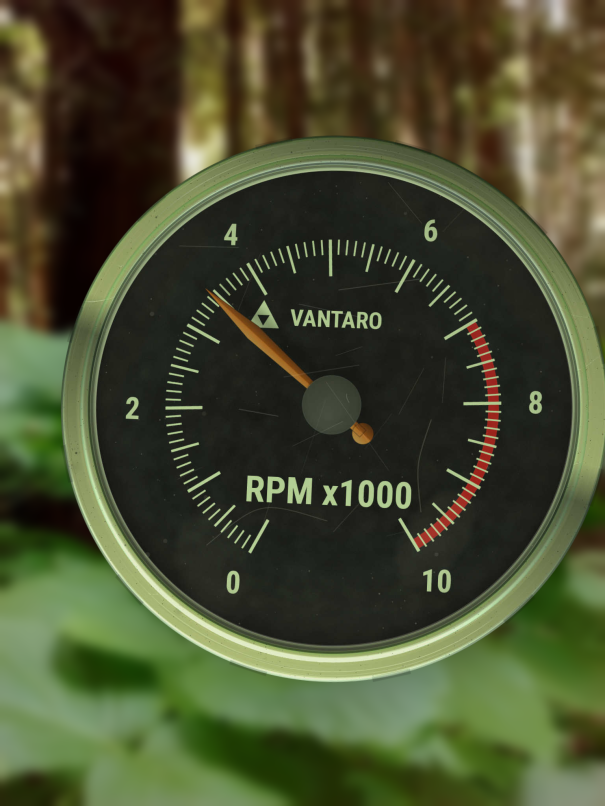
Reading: **3450** rpm
